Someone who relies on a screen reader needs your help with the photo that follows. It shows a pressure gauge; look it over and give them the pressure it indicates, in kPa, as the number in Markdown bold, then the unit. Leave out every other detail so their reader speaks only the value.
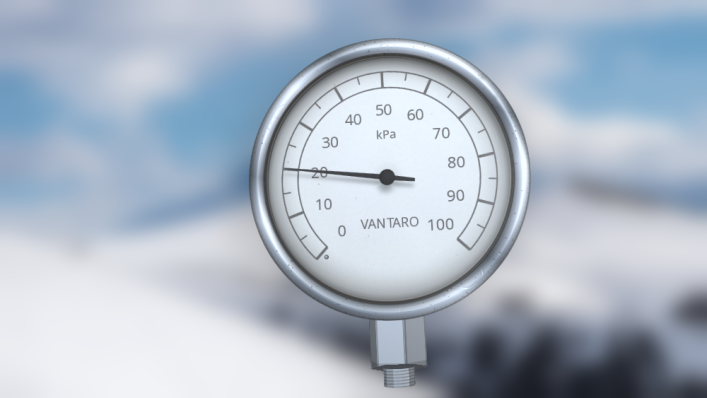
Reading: **20** kPa
